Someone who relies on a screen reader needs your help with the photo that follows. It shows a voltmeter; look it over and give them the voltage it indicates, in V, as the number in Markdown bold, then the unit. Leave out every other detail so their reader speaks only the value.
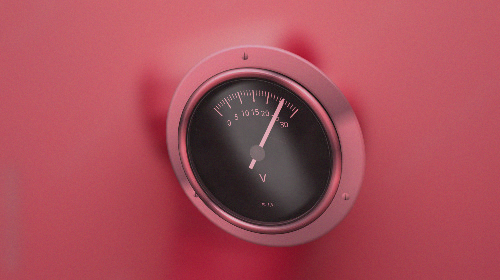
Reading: **25** V
